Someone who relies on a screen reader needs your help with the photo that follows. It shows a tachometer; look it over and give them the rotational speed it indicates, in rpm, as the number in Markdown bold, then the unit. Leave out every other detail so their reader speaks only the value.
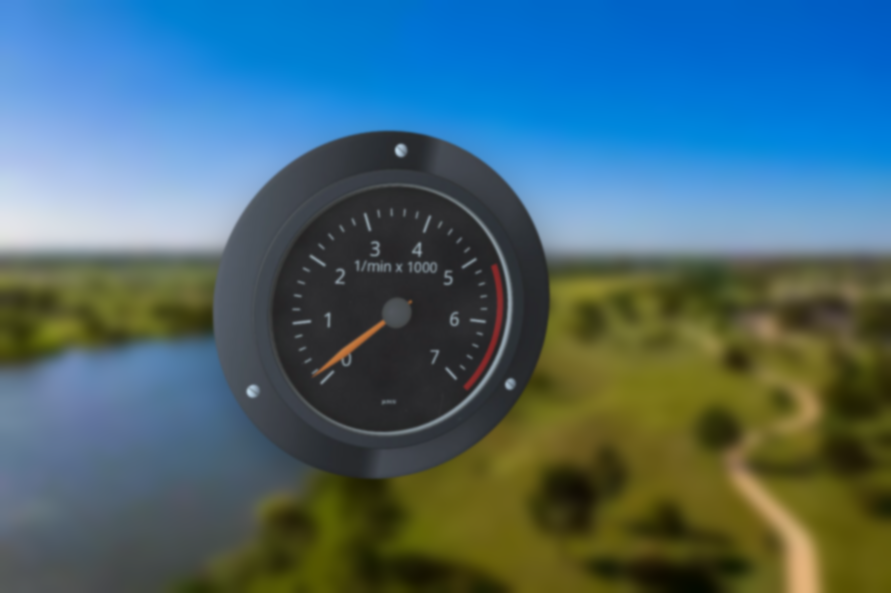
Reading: **200** rpm
